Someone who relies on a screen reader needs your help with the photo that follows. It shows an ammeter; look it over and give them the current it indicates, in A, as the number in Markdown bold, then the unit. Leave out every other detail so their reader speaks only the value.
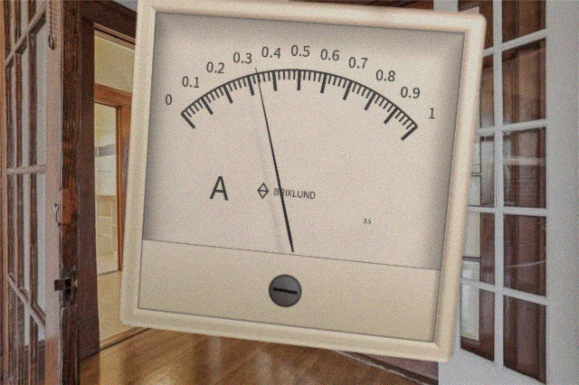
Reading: **0.34** A
